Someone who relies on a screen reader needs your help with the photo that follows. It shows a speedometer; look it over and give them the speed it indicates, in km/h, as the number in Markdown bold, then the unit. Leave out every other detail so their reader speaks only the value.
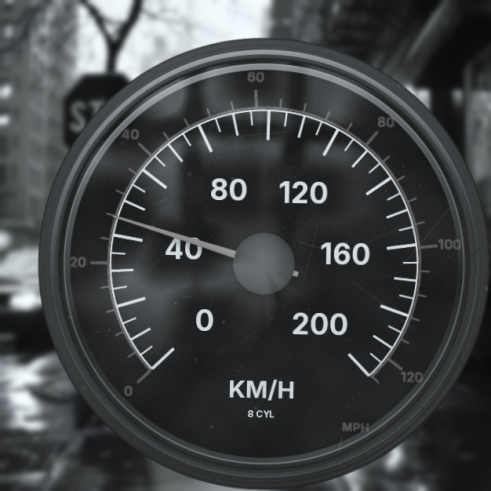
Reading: **45** km/h
